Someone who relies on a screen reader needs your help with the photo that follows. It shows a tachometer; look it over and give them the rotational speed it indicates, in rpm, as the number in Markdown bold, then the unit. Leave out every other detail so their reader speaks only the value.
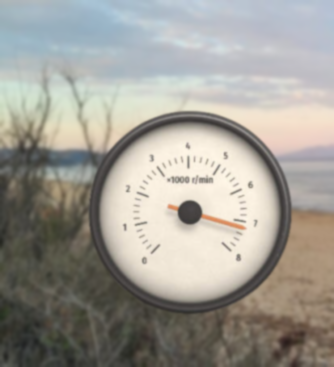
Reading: **7200** rpm
